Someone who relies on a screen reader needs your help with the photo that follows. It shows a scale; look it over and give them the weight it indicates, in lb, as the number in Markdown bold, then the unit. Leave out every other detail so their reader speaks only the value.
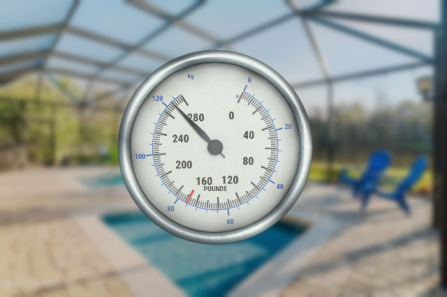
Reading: **270** lb
